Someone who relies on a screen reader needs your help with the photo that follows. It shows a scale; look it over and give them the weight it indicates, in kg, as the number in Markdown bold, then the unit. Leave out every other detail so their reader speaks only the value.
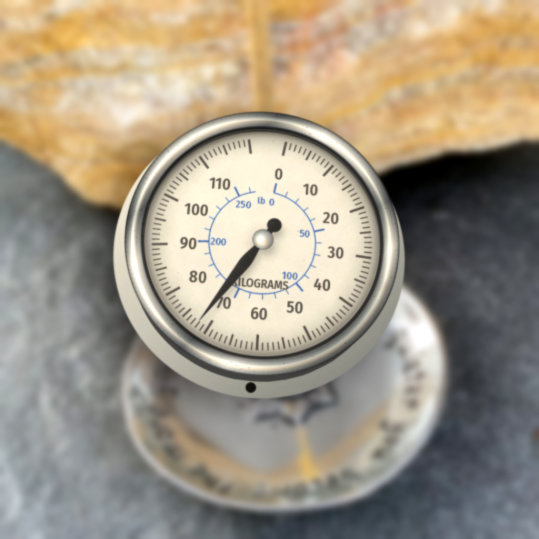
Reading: **72** kg
